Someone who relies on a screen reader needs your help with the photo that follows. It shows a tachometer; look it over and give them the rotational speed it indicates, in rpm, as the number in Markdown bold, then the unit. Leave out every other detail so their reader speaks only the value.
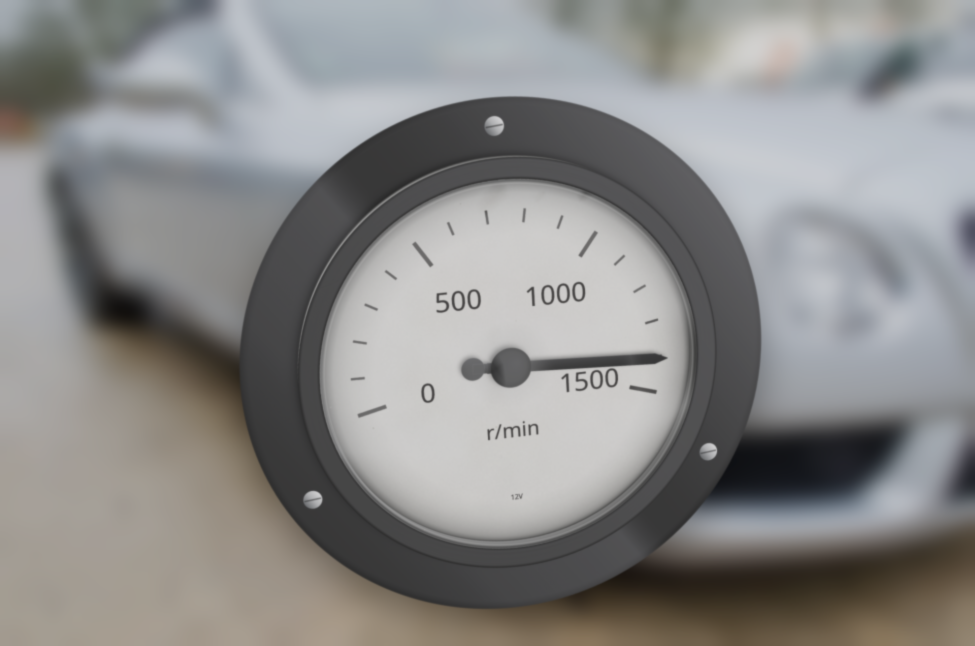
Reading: **1400** rpm
